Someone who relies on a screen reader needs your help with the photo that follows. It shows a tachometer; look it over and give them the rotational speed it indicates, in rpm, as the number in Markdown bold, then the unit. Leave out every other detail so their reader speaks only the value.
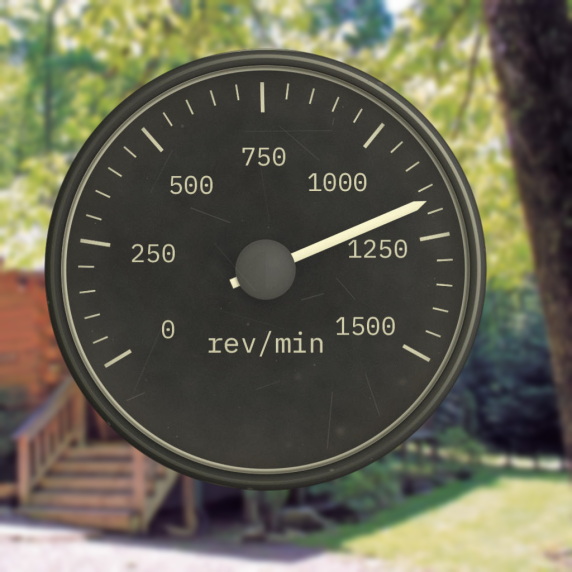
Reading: **1175** rpm
